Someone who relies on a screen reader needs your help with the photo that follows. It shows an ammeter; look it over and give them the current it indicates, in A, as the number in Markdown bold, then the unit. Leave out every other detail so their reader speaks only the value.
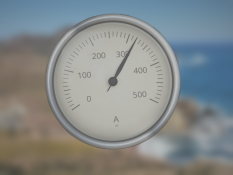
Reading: **320** A
